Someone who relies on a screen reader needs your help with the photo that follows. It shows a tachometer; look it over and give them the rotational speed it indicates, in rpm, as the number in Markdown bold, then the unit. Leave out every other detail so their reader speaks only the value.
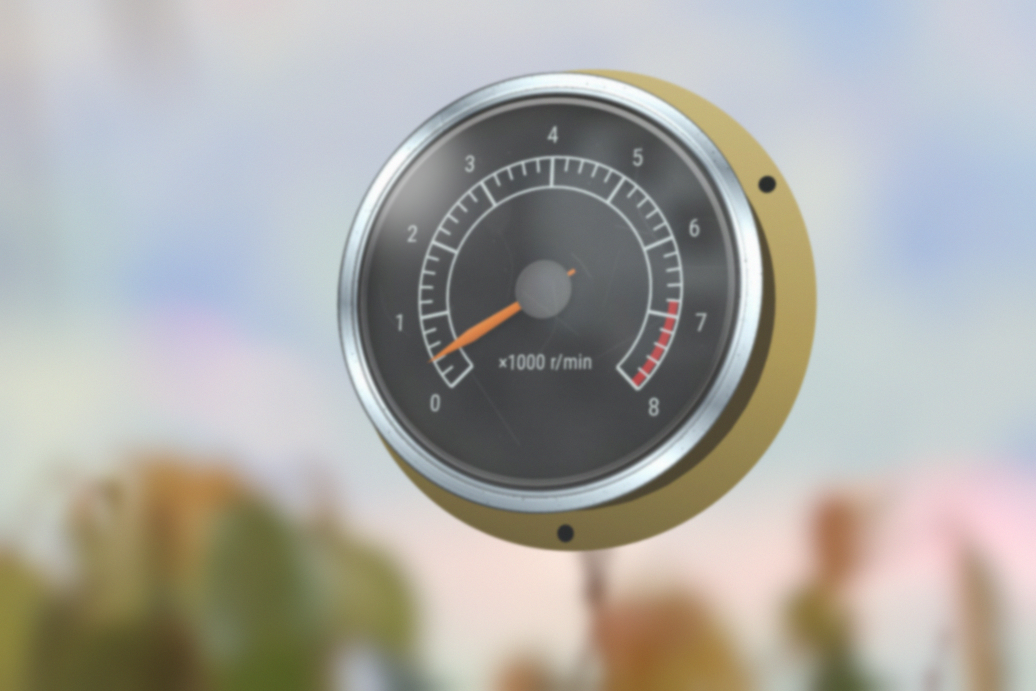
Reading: **400** rpm
